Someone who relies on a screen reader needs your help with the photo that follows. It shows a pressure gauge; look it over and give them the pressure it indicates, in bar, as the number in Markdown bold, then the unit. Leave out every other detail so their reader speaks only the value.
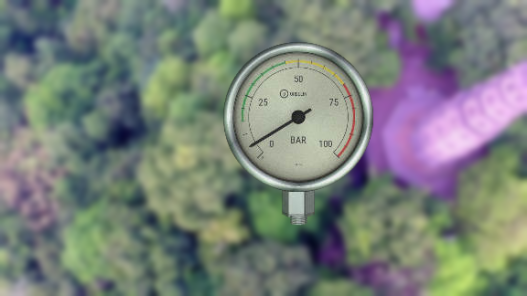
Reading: **5** bar
